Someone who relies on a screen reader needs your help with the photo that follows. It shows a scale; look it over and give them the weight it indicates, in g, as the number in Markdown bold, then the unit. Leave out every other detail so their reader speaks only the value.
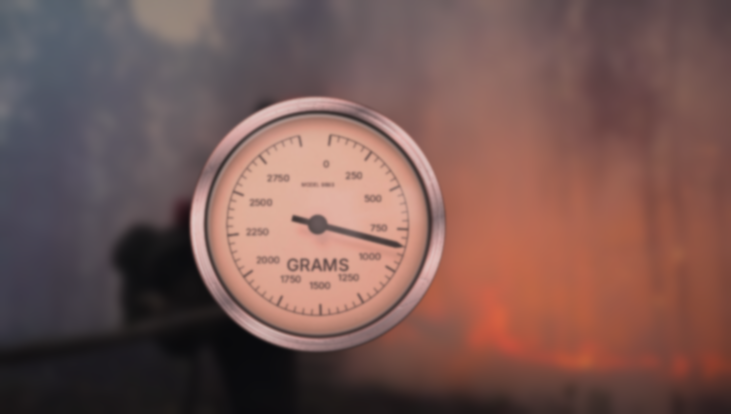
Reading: **850** g
